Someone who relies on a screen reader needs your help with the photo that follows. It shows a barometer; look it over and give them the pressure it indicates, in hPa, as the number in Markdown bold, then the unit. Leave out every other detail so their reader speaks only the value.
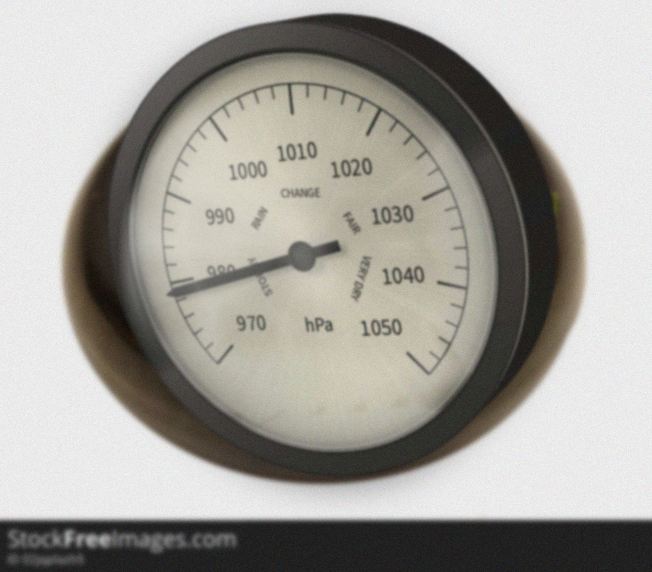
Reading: **979** hPa
